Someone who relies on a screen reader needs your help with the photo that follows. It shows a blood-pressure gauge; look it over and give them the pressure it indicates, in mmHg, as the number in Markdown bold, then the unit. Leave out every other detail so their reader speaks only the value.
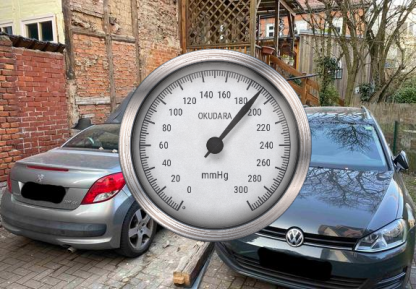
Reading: **190** mmHg
